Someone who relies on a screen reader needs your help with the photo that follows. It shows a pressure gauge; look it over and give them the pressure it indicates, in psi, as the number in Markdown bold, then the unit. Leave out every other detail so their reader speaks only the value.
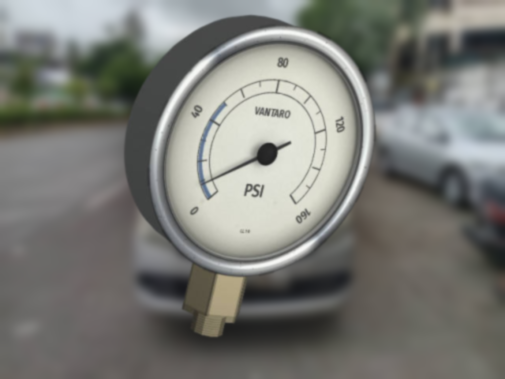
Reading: **10** psi
